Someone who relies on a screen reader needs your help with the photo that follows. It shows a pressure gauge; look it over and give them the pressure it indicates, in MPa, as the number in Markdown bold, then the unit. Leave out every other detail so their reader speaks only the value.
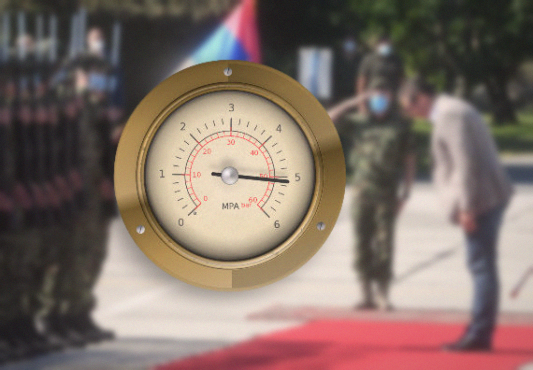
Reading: **5.1** MPa
